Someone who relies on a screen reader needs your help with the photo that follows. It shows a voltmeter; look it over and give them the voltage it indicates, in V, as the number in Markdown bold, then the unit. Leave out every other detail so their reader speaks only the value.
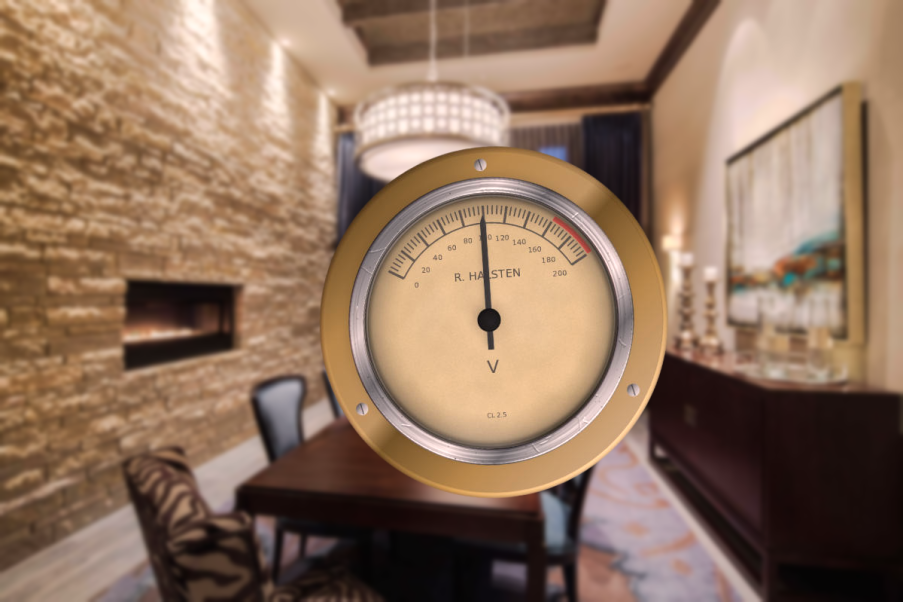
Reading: **100** V
